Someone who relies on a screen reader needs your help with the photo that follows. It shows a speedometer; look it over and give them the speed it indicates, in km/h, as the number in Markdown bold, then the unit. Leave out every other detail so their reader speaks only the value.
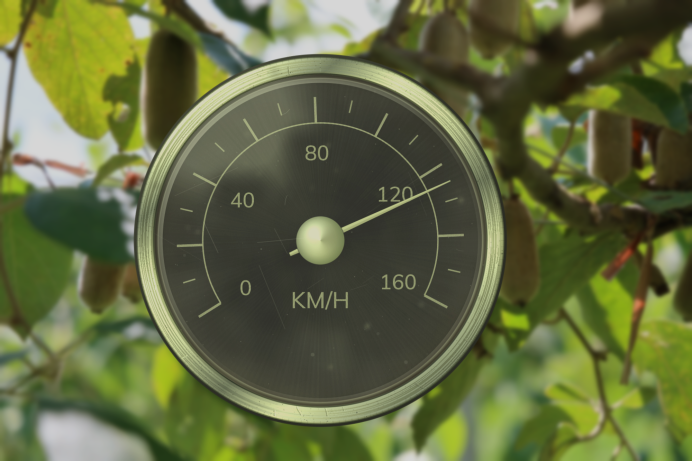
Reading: **125** km/h
